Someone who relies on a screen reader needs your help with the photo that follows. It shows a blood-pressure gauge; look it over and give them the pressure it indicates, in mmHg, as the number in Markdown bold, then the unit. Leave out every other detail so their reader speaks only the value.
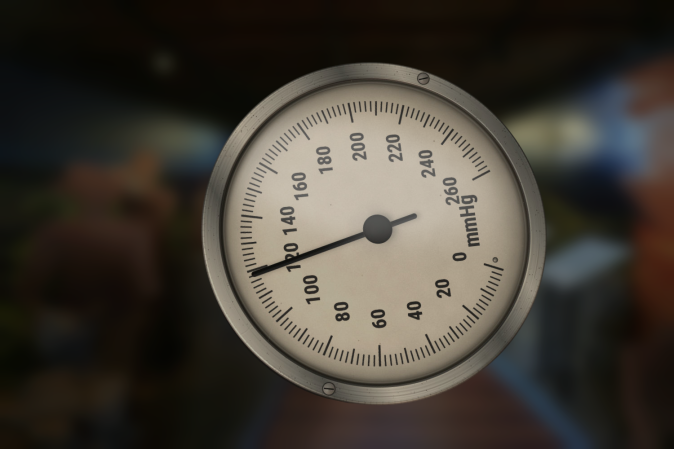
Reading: **118** mmHg
